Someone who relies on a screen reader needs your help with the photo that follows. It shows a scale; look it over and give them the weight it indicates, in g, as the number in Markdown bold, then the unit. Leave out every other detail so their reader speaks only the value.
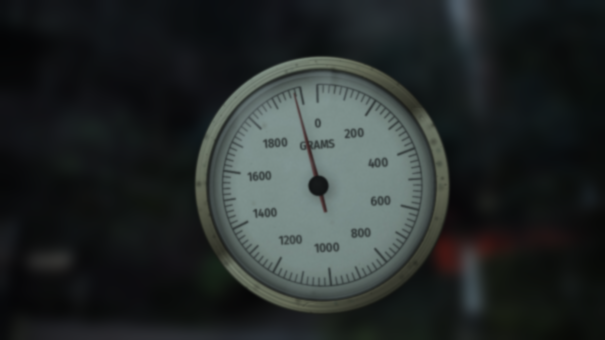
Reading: **1980** g
